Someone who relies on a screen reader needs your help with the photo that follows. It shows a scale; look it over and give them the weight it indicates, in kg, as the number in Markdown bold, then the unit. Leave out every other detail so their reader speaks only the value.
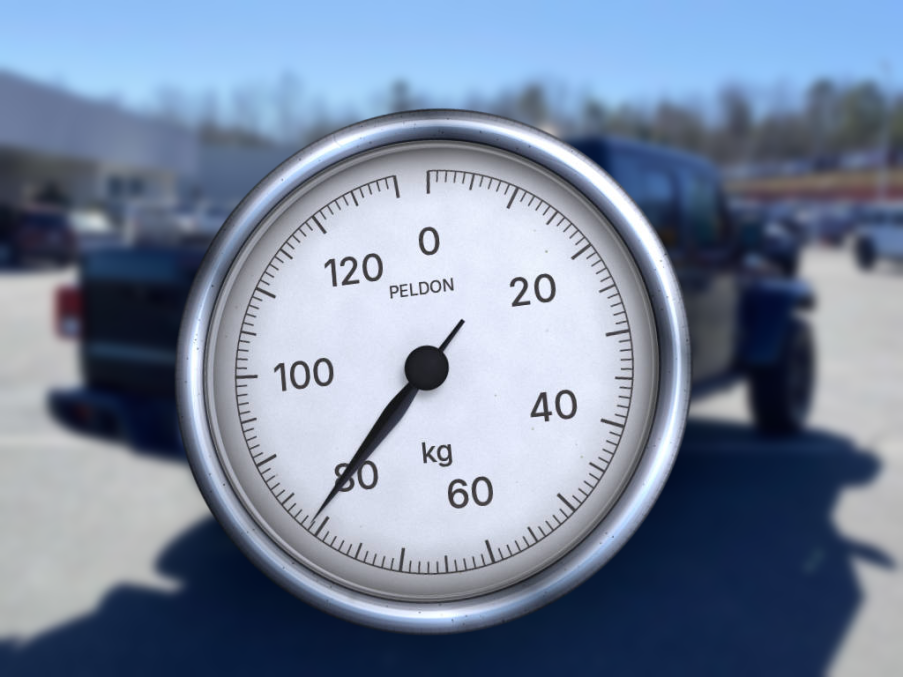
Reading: **81** kg
